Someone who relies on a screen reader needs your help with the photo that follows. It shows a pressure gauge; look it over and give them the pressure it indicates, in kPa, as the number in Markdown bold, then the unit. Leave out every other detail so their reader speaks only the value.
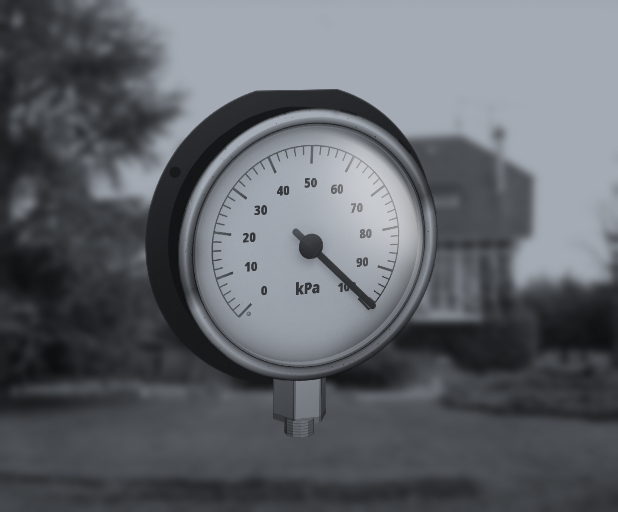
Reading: **99** kPa
